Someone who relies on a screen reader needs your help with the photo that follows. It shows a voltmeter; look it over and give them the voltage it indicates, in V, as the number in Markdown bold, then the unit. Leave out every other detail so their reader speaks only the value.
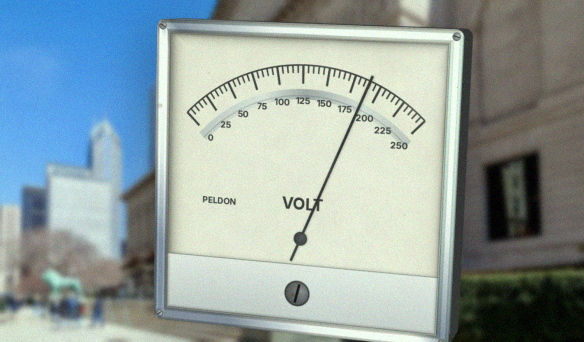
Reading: **190** V
